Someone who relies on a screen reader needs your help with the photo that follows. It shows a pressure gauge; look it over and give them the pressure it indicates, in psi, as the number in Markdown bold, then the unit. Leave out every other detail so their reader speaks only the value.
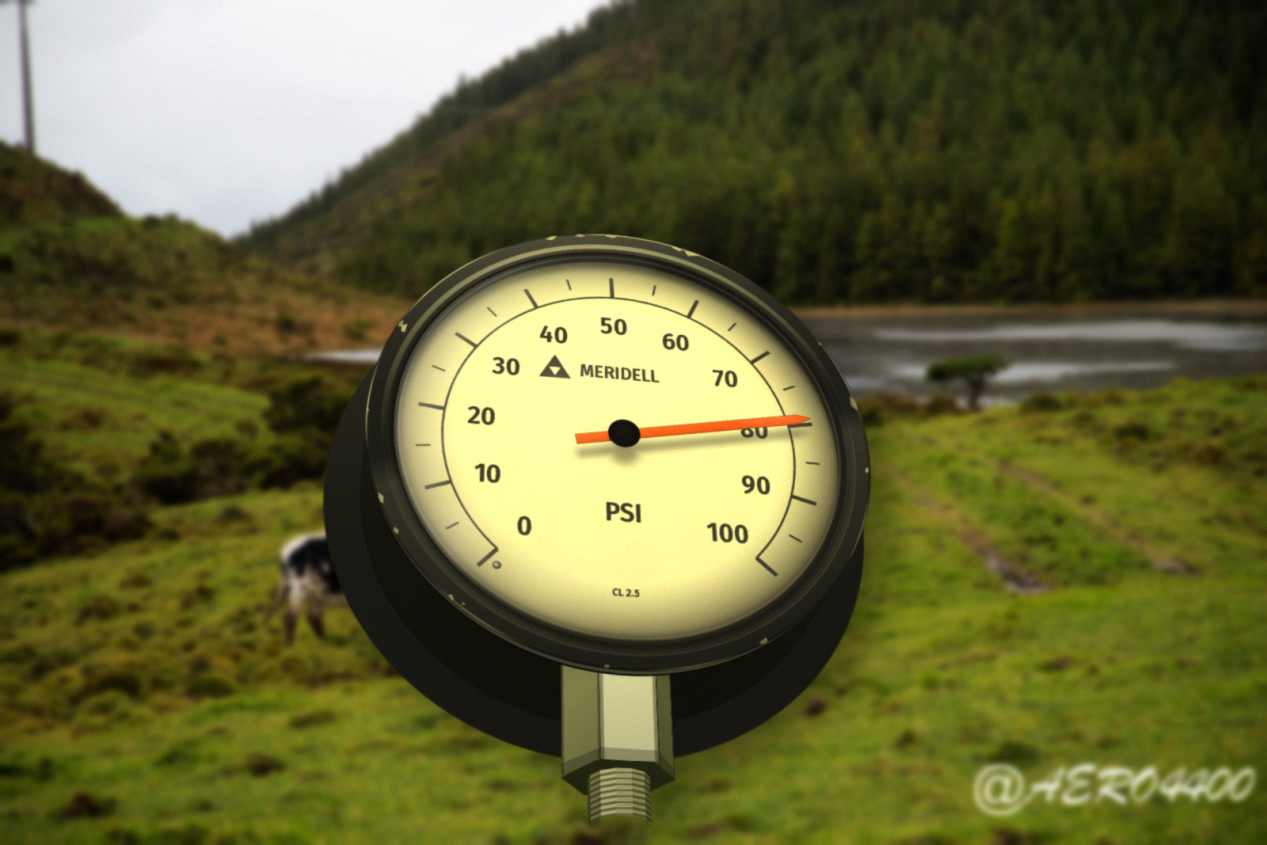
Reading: **80** psi
